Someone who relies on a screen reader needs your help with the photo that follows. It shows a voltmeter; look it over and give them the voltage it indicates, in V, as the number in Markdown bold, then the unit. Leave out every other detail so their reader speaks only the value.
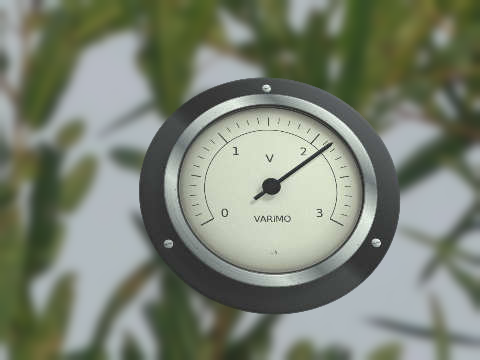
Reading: **2.15** V
